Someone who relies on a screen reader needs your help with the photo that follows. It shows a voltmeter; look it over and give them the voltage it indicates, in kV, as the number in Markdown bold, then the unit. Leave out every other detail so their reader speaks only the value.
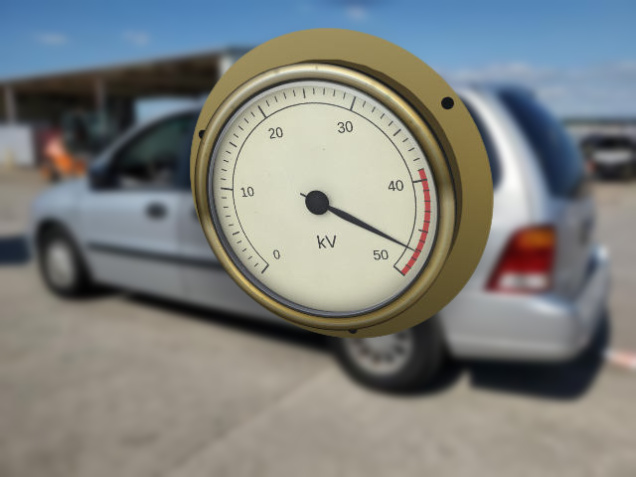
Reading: **47** kV
